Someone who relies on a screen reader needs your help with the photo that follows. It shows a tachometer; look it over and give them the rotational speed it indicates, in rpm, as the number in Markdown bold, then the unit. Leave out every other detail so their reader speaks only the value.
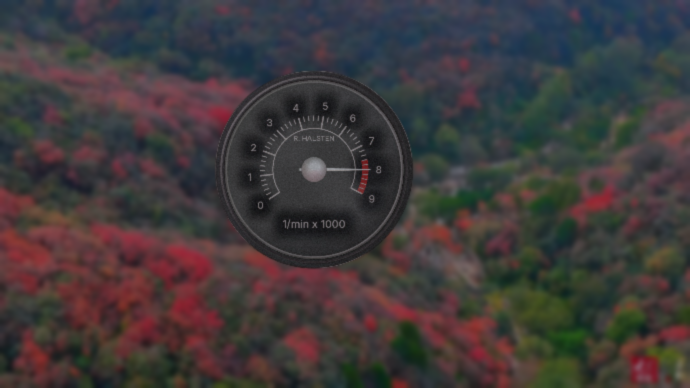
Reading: **8000** rpm
